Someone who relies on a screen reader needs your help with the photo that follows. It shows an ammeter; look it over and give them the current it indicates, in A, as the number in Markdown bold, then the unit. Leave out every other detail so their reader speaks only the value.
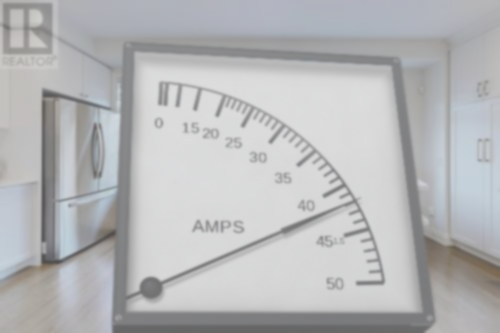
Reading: **42** A
